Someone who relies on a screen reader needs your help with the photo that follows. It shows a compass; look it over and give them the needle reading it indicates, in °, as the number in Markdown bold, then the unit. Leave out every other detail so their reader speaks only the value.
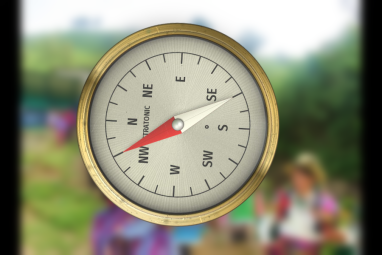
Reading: **330** °
